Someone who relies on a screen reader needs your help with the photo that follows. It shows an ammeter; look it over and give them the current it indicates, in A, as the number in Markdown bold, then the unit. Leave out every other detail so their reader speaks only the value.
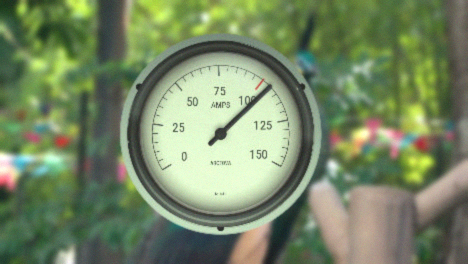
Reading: **105** A
